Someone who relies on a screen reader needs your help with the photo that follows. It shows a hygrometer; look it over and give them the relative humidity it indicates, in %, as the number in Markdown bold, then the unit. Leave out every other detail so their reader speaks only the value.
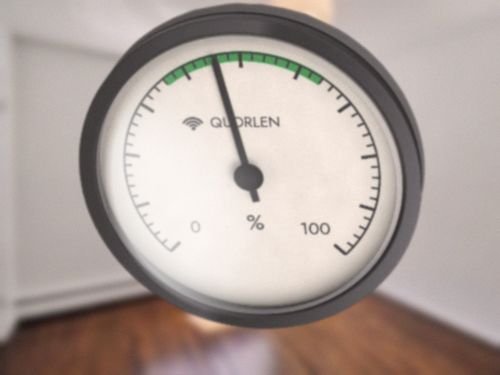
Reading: **46** %
